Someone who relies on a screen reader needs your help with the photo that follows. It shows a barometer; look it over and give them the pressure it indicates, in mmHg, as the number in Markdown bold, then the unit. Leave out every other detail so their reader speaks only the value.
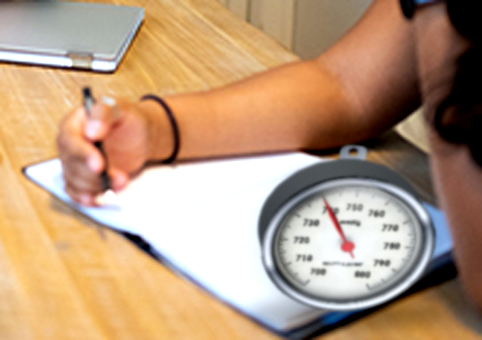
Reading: **740** mmHg
